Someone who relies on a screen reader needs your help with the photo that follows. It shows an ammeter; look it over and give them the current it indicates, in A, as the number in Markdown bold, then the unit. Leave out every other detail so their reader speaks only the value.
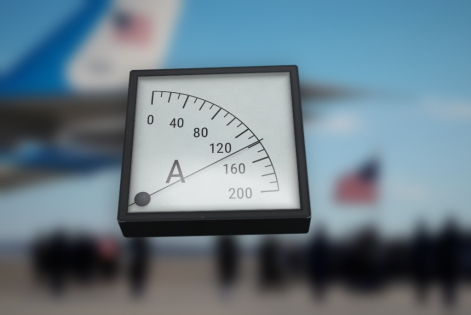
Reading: **140** A
